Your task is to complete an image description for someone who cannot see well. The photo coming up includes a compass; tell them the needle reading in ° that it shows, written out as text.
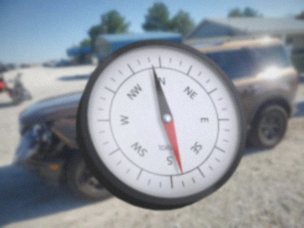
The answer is 170 °
